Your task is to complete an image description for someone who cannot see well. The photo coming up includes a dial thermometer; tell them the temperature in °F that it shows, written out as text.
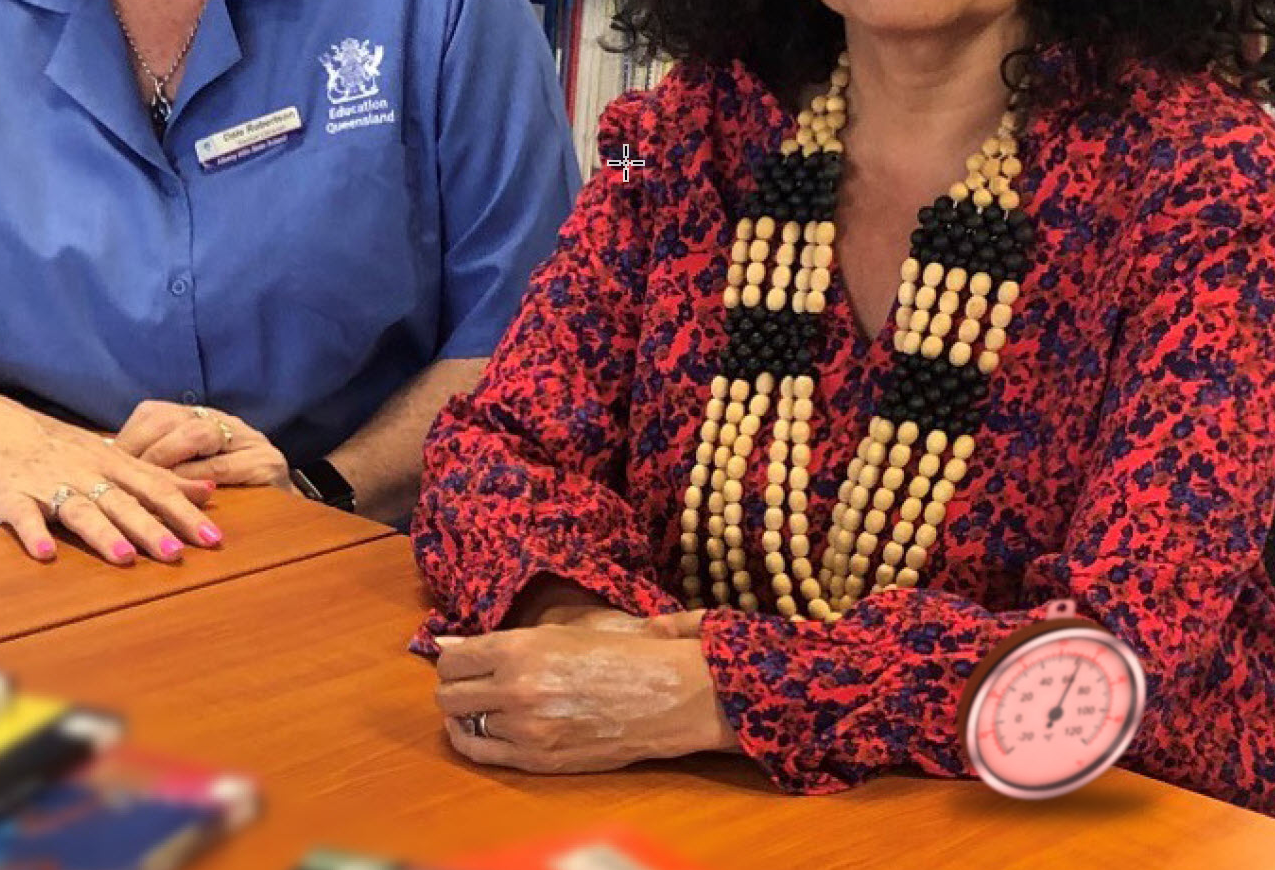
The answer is 60 °F
